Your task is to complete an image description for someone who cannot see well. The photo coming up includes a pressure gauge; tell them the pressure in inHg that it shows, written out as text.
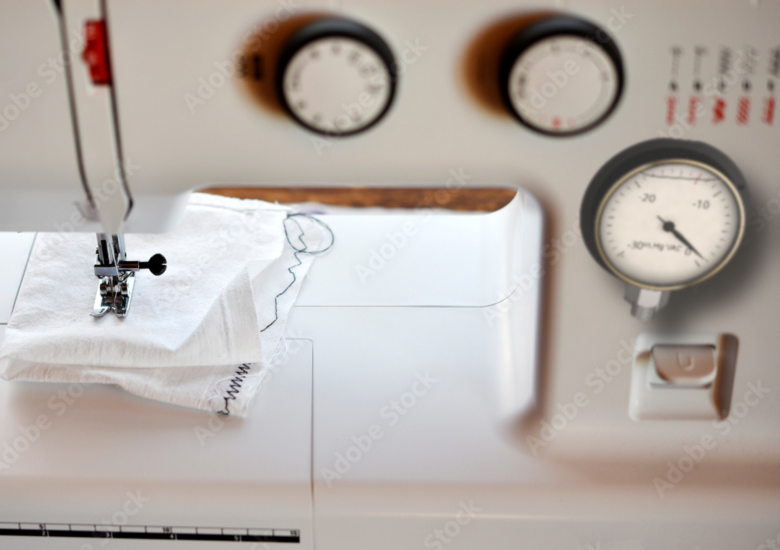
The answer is -1 inHg
